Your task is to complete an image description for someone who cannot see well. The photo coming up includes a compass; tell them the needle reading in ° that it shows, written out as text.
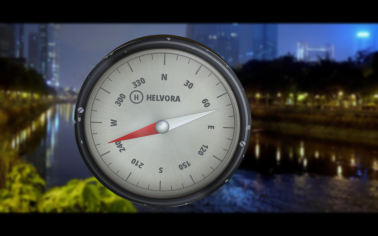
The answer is 250 °
